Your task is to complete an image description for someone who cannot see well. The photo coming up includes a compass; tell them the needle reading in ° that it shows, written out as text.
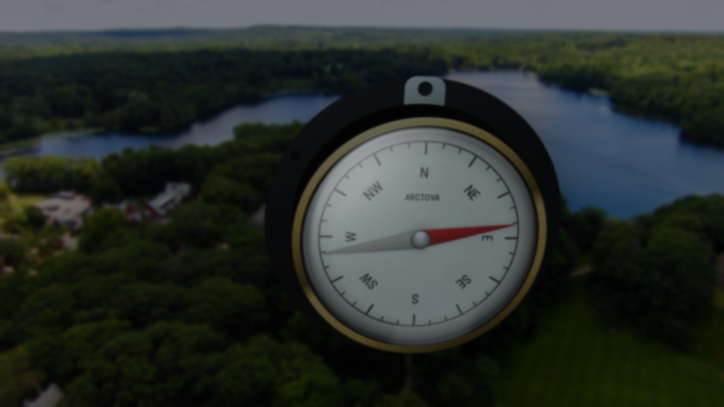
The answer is 80 °
